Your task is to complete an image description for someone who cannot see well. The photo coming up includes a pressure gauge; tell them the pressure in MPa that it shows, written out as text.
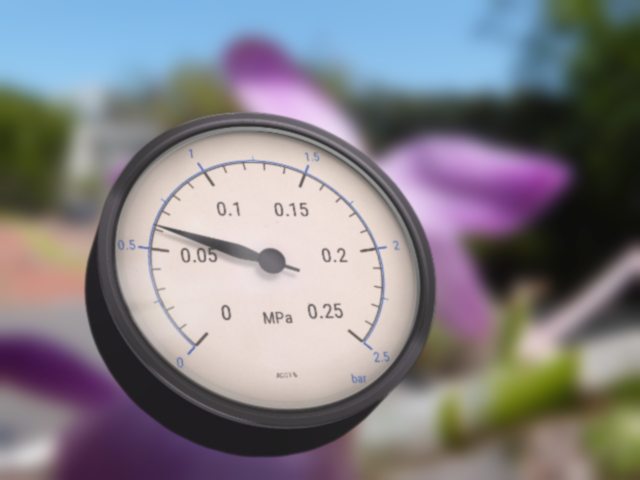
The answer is 0.06 MPa
